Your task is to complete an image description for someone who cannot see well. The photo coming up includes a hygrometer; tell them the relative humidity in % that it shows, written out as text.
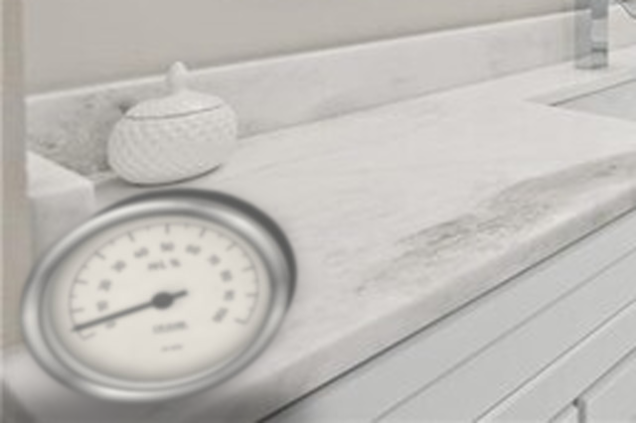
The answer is 5 %
